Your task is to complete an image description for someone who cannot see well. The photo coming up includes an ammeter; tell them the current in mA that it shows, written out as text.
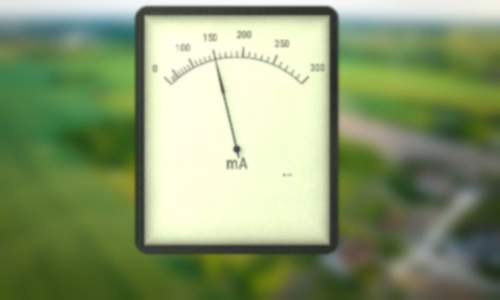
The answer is 150 mA
